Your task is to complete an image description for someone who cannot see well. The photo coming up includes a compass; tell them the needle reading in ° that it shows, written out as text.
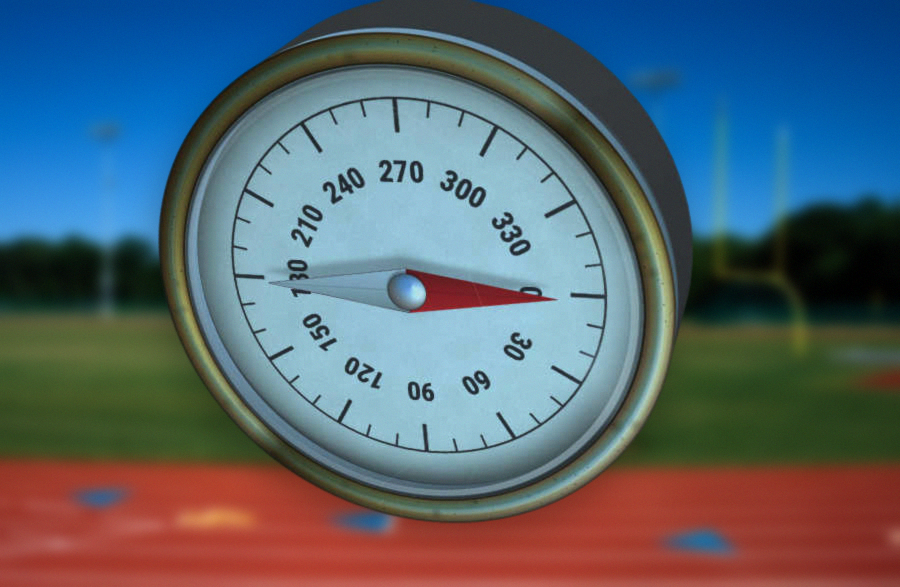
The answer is 0 °
